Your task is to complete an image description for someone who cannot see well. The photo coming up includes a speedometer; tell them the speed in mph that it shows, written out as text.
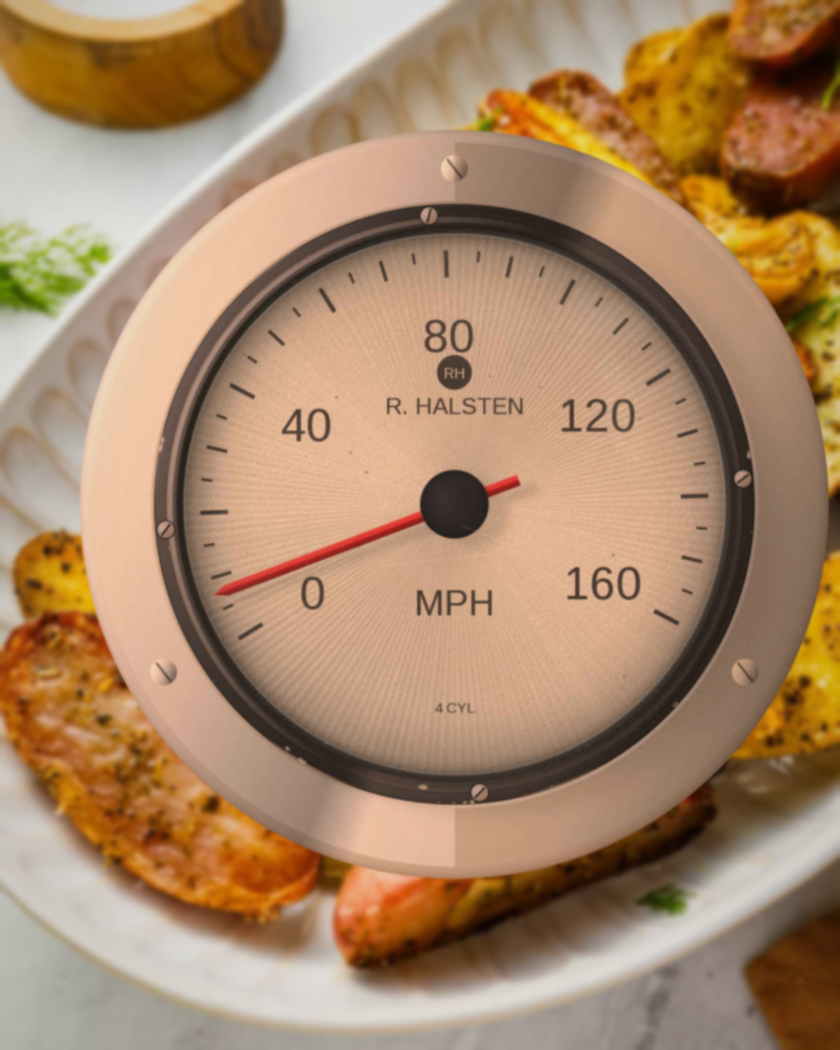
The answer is 7.5 mph
